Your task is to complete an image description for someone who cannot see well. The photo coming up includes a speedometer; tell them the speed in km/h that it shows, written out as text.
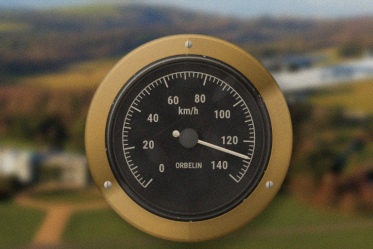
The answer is 128 km/h
